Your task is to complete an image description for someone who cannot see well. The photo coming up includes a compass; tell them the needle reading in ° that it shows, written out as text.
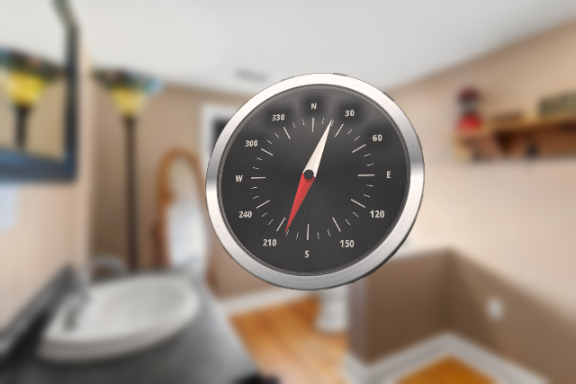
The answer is 200 °
